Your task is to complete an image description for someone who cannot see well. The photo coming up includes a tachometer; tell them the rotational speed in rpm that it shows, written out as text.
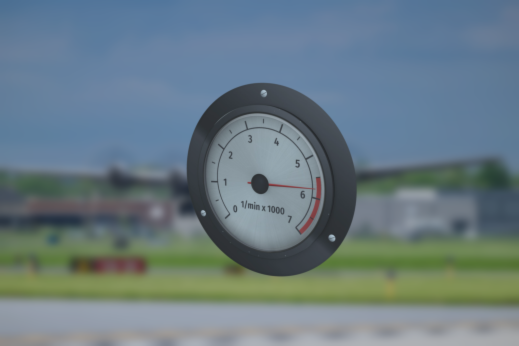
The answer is 5750 rpm
